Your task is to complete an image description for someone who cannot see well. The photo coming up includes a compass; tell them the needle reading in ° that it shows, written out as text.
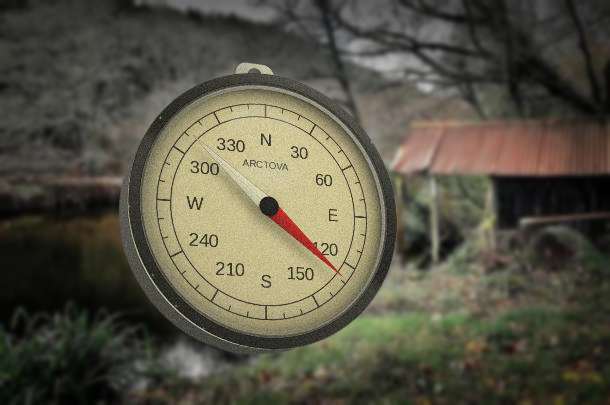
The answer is 130 °
